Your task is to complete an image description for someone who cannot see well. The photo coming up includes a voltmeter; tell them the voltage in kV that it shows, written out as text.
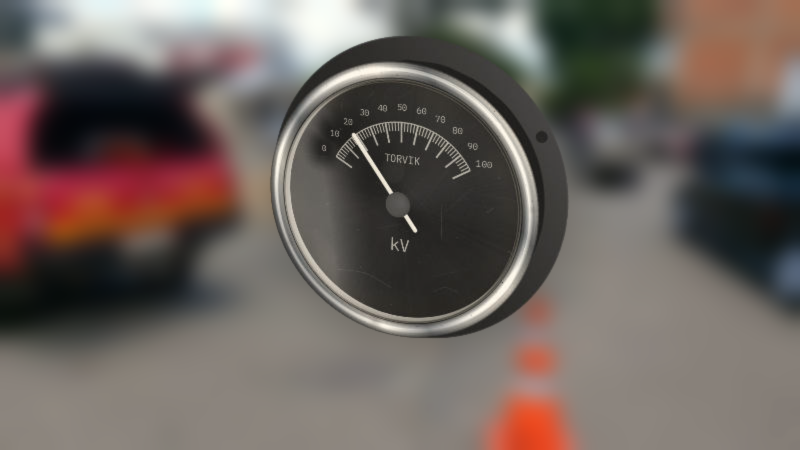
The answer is 20 kV
